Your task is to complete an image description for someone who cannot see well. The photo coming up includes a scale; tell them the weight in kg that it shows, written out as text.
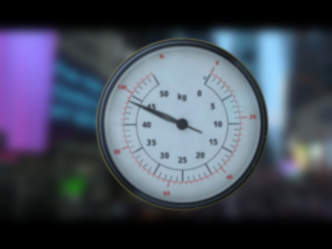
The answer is 44 kg
